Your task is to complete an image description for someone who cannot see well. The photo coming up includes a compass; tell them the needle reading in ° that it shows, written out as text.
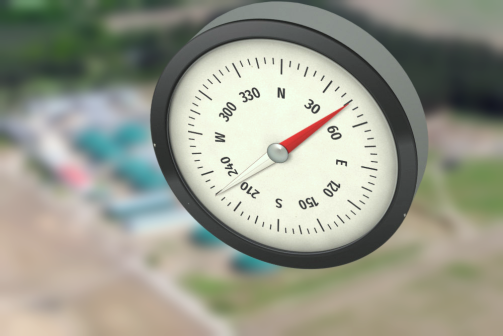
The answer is 45 °
